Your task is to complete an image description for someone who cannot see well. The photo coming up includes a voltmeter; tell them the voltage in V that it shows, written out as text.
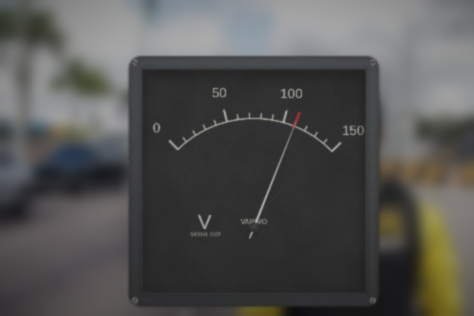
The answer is 110 V
